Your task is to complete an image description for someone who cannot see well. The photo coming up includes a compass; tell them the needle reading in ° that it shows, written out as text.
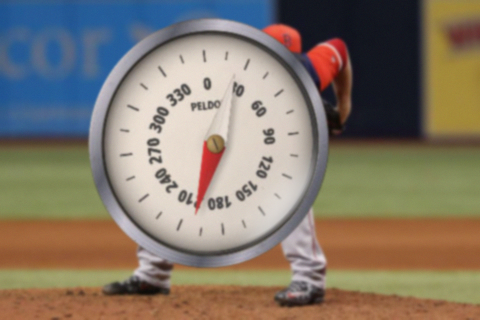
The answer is 202.5 °
